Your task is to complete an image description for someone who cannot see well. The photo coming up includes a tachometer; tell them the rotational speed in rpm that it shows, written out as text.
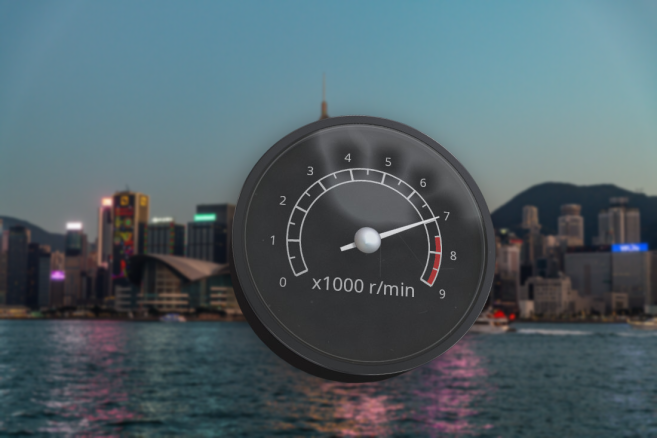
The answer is 7000 rpm
